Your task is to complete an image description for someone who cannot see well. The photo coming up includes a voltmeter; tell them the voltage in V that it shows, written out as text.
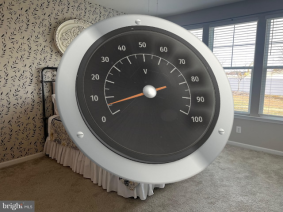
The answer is 5 V
